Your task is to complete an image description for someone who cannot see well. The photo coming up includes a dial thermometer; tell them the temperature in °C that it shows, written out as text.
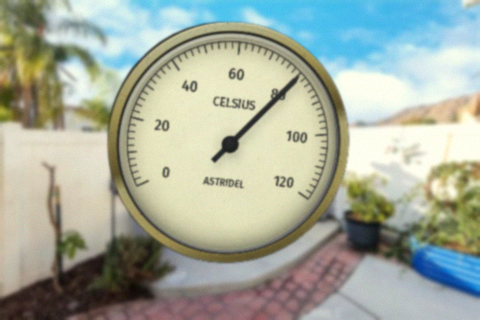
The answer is 80 °C
